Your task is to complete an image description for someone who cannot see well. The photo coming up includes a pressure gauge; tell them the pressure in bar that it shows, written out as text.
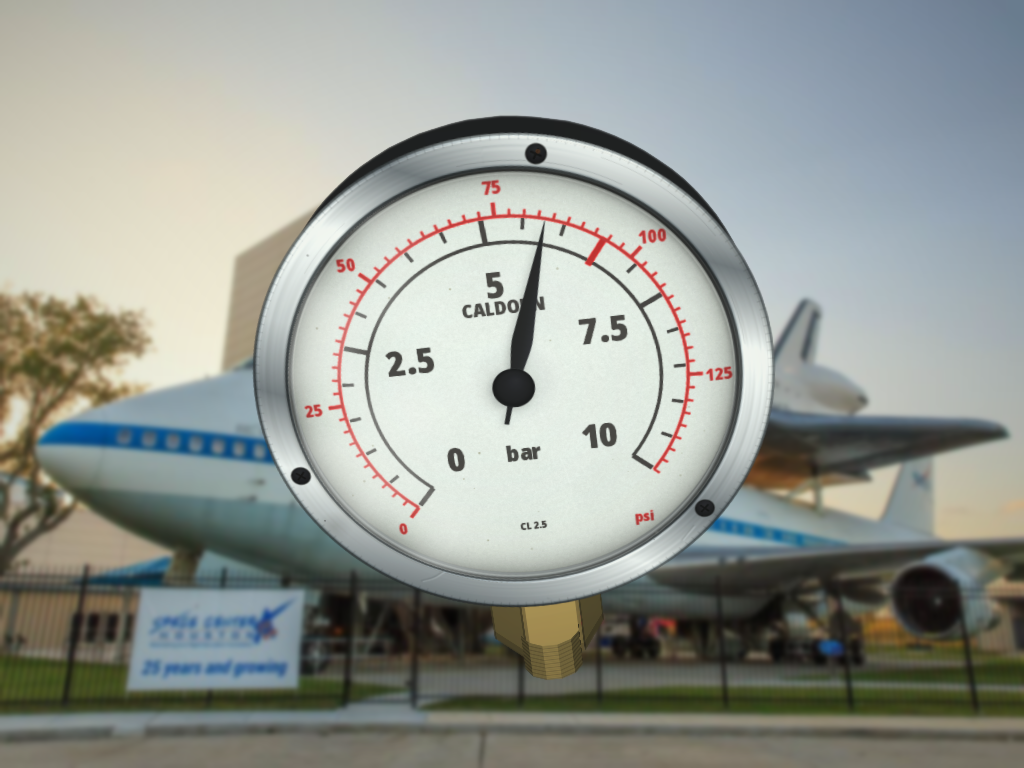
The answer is 5.75 bar
